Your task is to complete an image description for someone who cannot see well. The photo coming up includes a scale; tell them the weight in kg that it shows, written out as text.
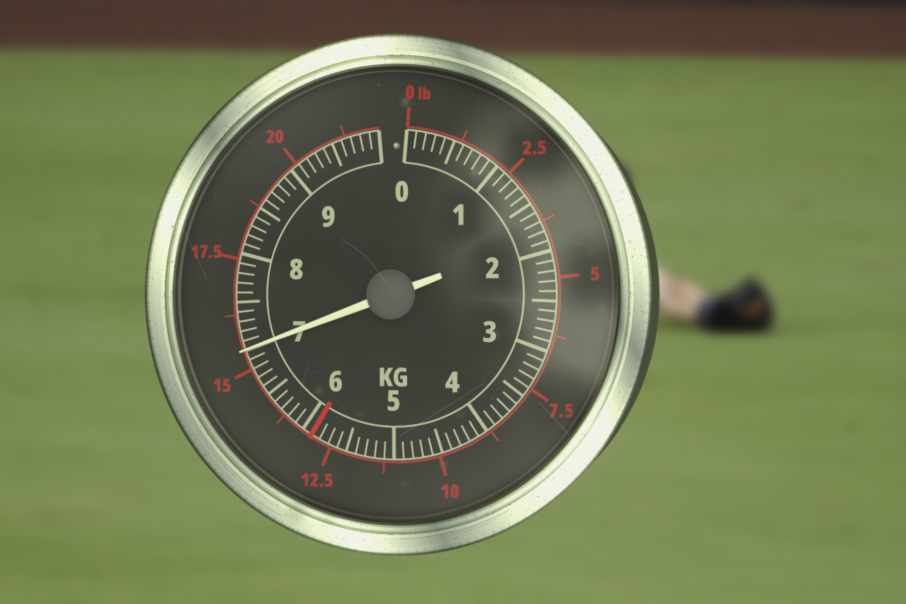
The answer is 7 kg
